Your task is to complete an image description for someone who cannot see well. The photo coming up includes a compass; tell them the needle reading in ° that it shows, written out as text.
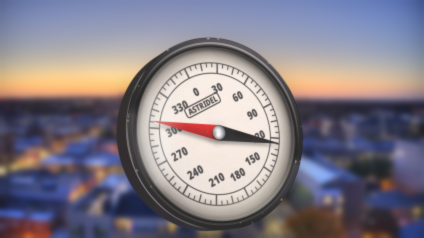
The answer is 305 °
